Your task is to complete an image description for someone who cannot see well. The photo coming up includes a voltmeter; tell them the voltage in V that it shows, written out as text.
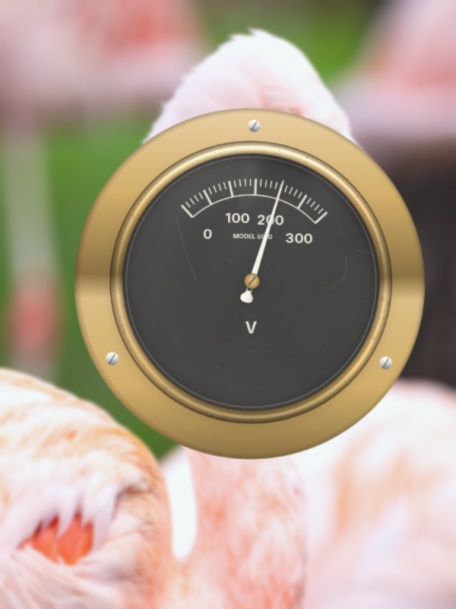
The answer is 200 V
